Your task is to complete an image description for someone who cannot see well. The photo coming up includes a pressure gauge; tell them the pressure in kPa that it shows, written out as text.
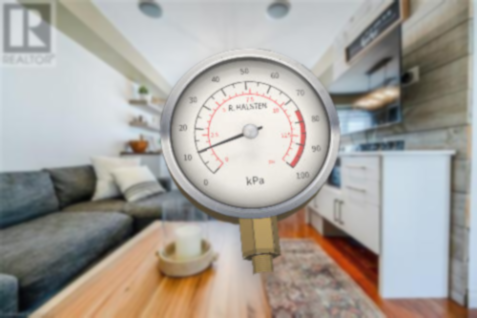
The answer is 10 kPa
